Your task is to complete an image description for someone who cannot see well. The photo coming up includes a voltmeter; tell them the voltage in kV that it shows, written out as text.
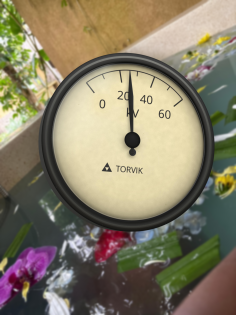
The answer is 25 kV
